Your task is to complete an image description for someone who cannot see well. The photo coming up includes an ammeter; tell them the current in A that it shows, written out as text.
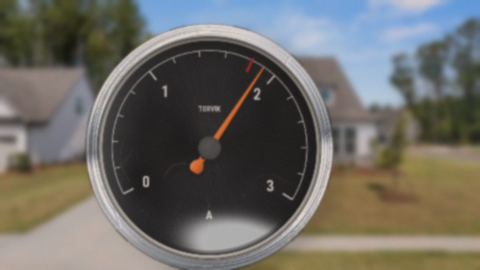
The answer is 1.9 A
